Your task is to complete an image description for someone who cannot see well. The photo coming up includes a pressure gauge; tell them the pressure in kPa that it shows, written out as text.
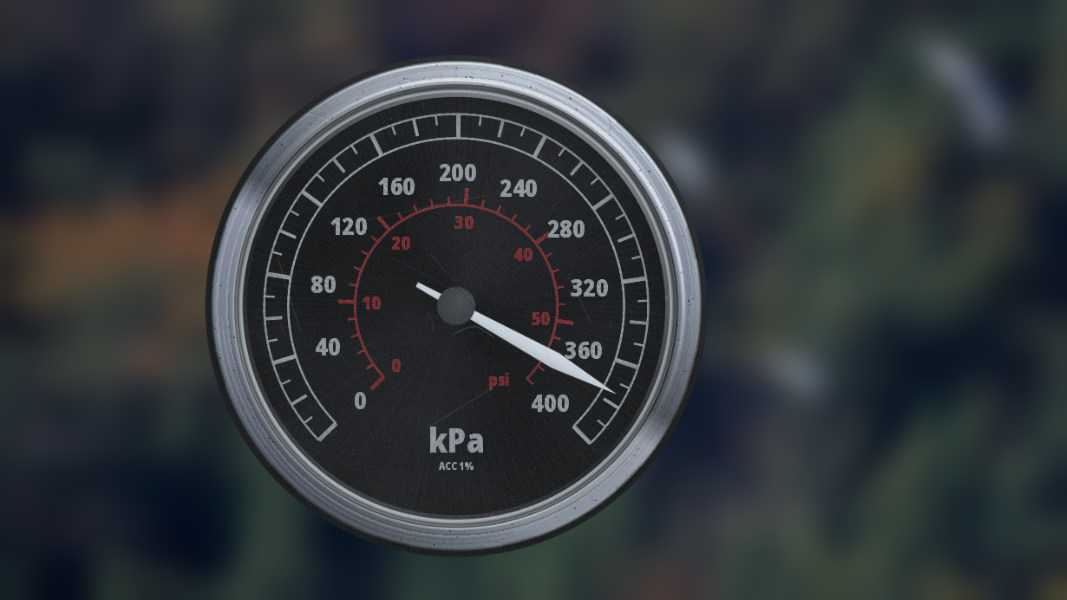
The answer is 375 kPa
